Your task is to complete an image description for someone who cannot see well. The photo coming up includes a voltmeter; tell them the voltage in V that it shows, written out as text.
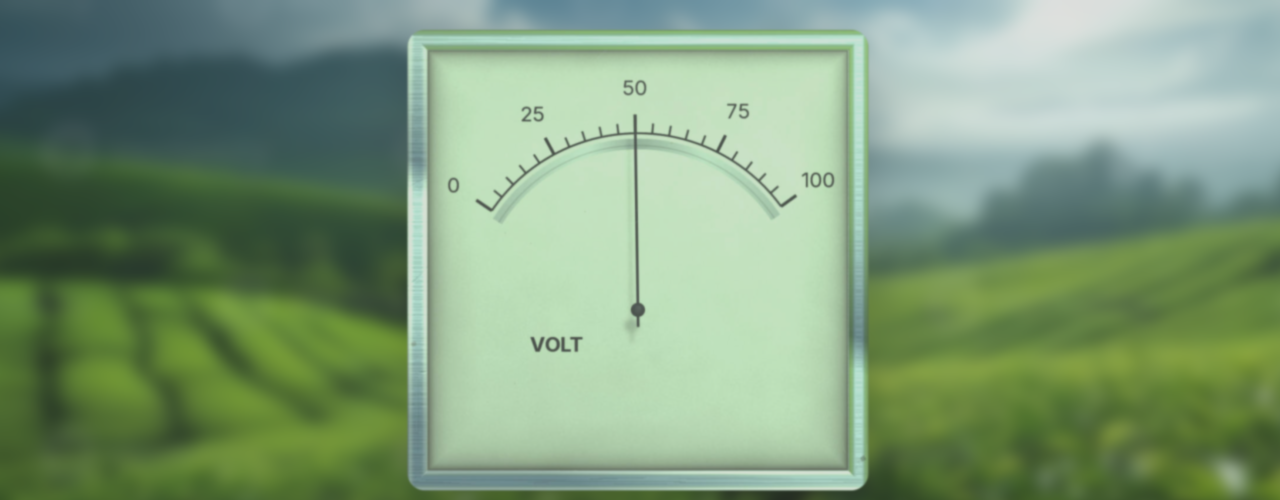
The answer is 50 V
